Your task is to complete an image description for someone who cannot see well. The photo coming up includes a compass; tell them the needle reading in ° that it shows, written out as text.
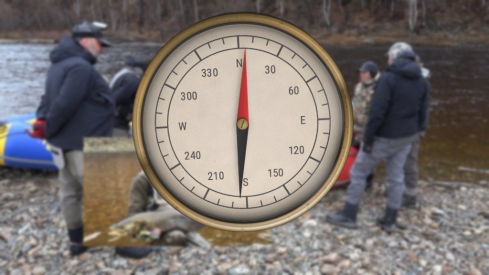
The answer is 5 °
